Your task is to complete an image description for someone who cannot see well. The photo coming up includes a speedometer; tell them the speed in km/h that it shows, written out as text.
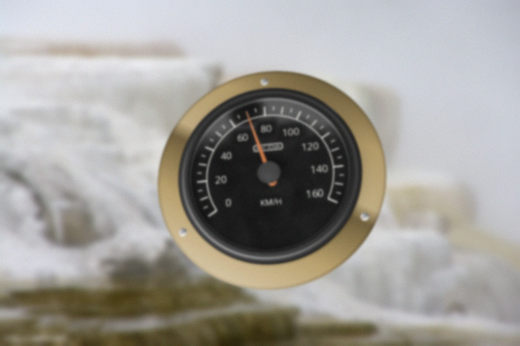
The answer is 70 km/h
